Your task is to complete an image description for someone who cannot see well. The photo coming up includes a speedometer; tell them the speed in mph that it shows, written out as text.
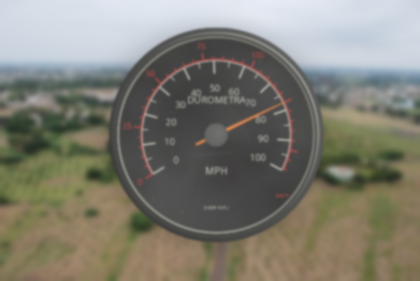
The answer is 77.5 mph
